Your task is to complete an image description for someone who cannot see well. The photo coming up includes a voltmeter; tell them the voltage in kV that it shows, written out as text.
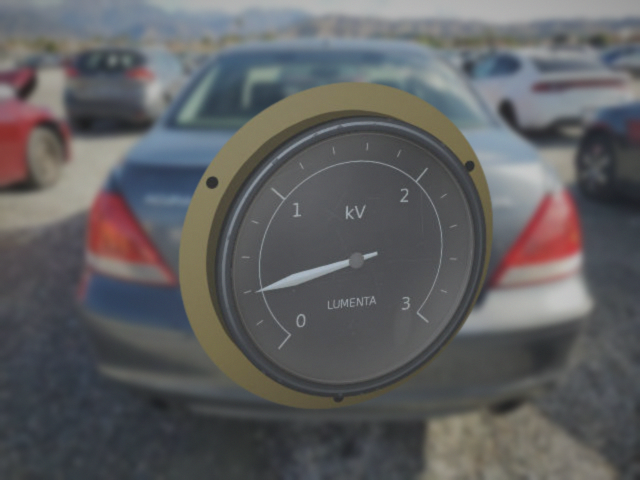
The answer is 0.4 kV
